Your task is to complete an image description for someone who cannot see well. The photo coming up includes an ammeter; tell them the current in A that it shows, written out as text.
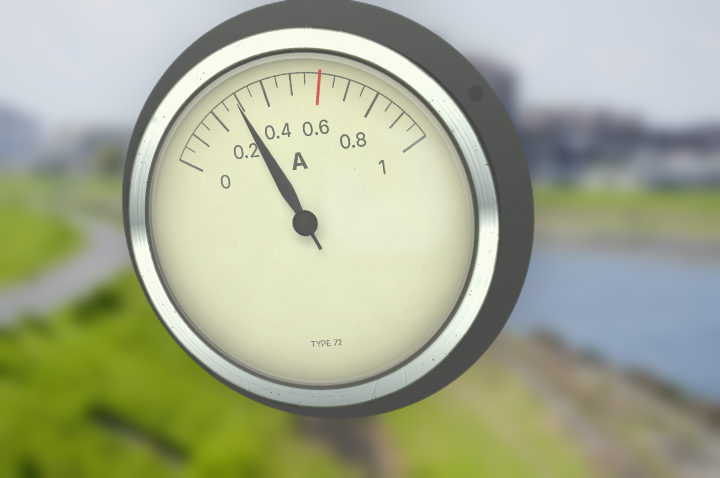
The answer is 0.3 A
